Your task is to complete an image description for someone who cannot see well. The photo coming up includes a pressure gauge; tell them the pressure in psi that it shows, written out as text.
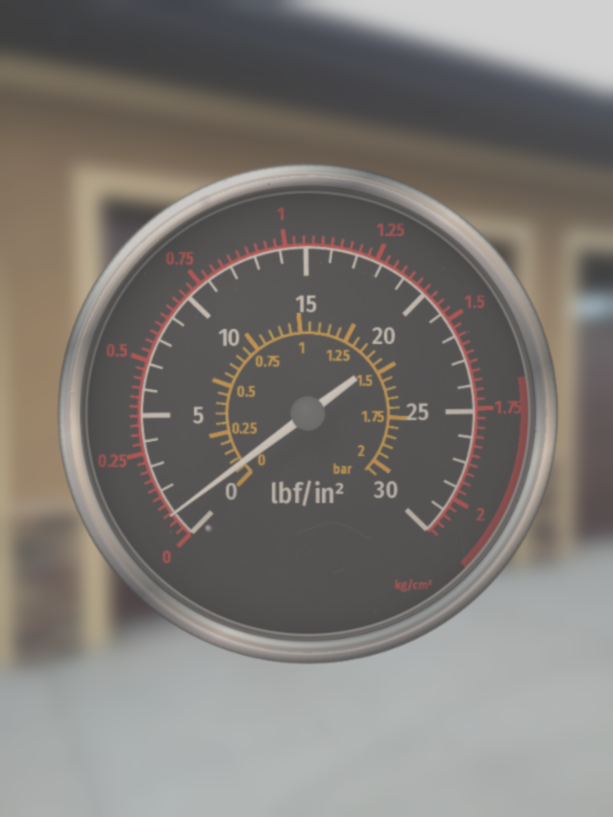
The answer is 1 psi
